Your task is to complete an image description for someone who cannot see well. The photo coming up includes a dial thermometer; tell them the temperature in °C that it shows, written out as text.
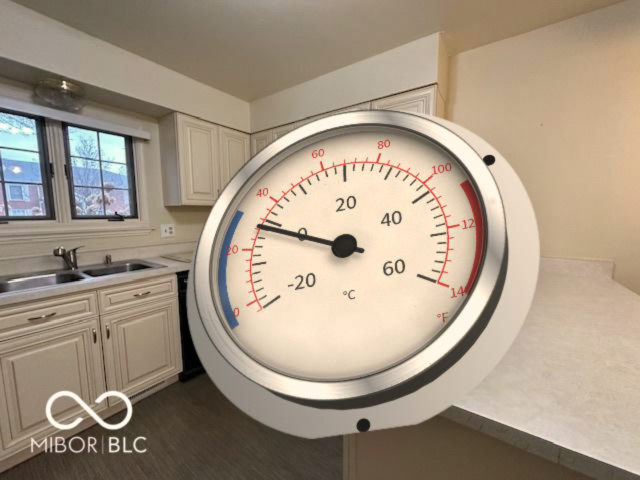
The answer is -2 °C
